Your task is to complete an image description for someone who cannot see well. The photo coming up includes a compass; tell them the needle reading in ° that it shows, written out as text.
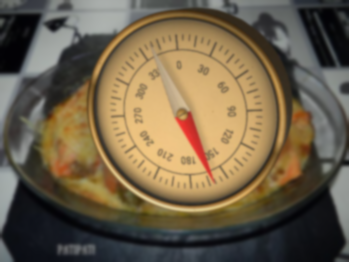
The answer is 160 °
